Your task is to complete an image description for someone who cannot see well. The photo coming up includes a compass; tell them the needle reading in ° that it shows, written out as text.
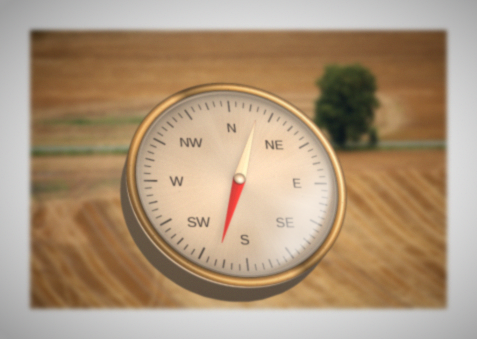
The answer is 200 °
